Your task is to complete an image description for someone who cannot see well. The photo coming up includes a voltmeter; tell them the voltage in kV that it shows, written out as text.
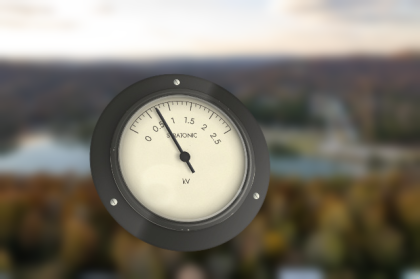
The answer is 0.7 kV
